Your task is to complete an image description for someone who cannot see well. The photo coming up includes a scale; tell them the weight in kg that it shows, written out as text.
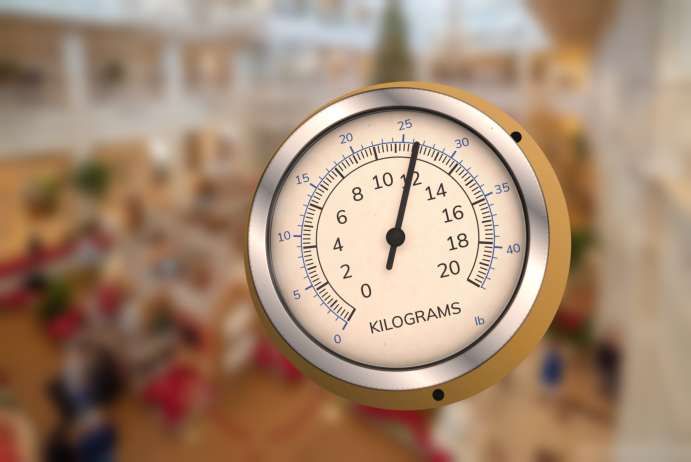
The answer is 12 kg
